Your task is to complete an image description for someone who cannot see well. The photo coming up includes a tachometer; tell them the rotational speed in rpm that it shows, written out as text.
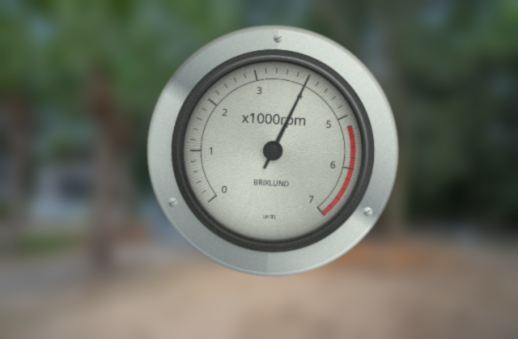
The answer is 4000 rpm
